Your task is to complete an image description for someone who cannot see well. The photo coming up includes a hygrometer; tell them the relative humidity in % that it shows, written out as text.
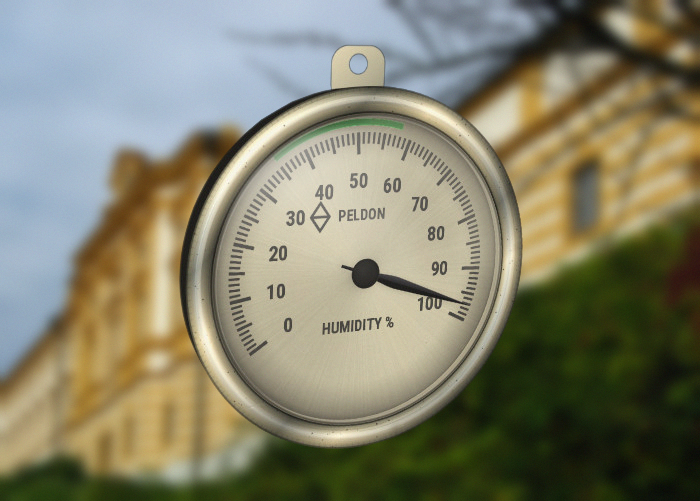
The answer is 97 %
